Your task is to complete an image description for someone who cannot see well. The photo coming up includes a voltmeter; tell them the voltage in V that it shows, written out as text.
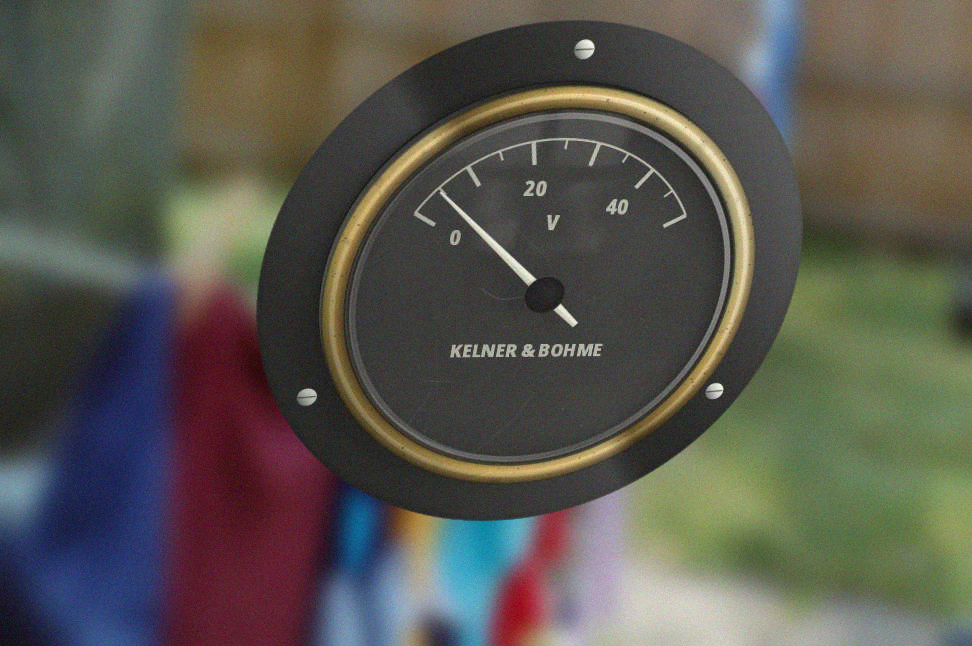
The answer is 5 V
